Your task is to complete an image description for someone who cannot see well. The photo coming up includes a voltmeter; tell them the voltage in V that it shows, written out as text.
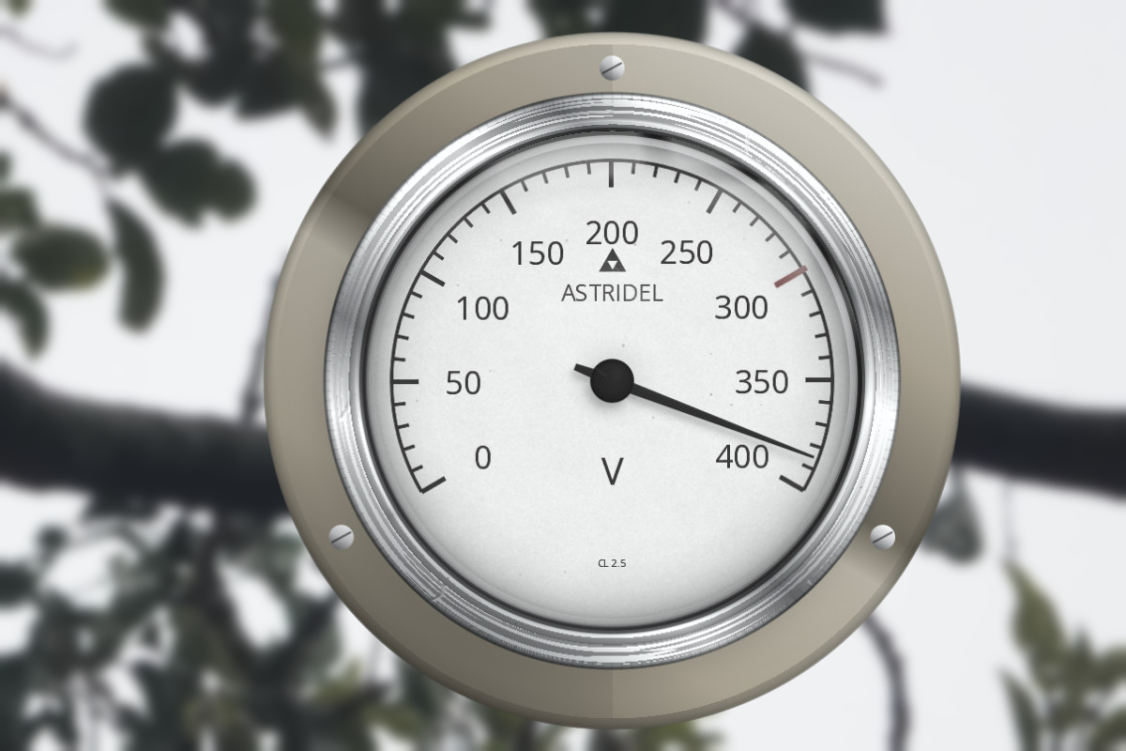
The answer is 385 V
